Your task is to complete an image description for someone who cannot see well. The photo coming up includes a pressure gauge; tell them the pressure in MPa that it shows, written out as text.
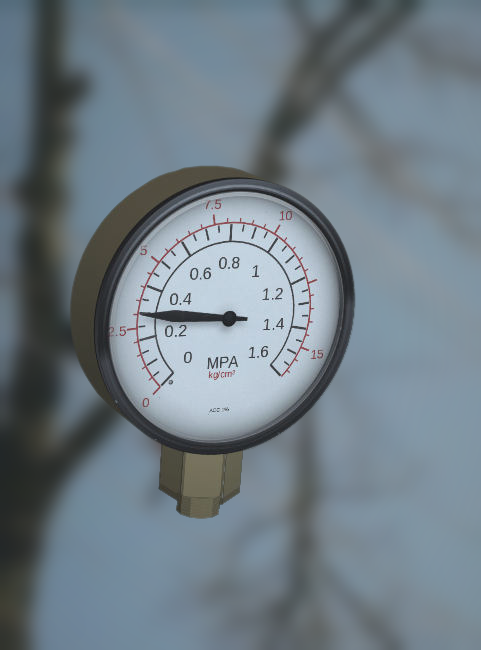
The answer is 0.3 MPa
